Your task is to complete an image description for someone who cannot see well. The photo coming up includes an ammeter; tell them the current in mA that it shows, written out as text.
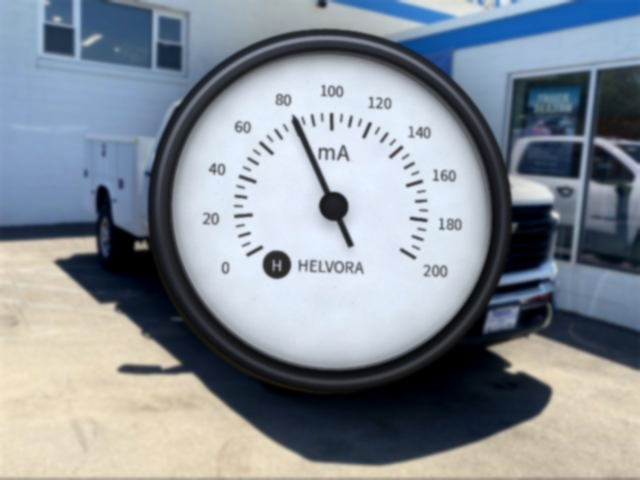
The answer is 80 mA
